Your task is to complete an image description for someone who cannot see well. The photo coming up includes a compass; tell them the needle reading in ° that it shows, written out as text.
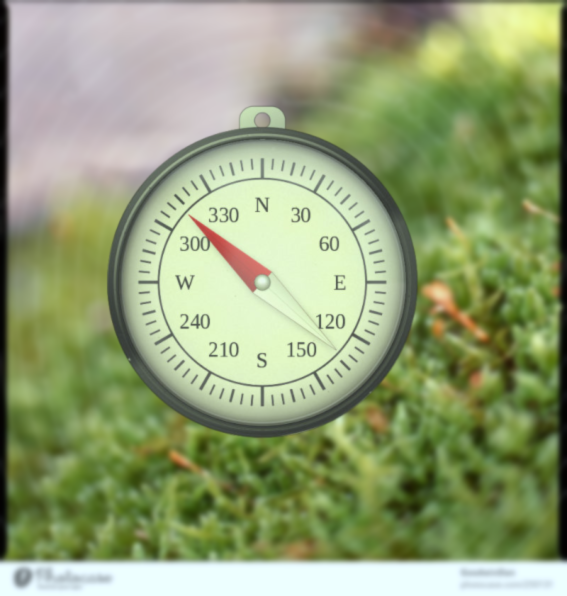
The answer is 312.5 °
